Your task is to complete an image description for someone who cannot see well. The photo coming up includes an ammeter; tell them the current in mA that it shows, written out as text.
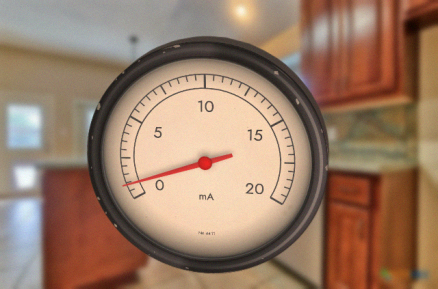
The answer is 1 mA
